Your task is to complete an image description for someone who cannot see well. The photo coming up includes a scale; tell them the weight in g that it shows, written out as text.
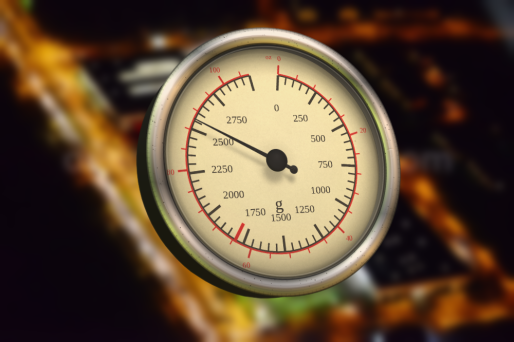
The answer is 2550 g
